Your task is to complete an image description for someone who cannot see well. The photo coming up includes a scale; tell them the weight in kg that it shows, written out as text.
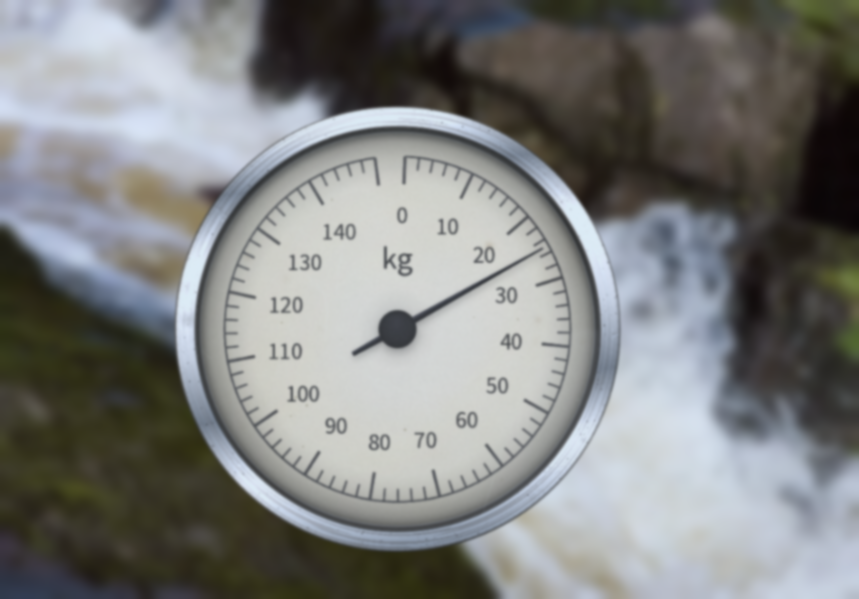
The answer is 25 kg
